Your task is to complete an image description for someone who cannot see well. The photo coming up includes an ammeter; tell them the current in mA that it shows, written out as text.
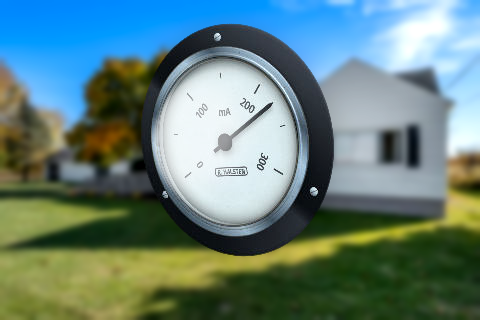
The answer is 225 mA
